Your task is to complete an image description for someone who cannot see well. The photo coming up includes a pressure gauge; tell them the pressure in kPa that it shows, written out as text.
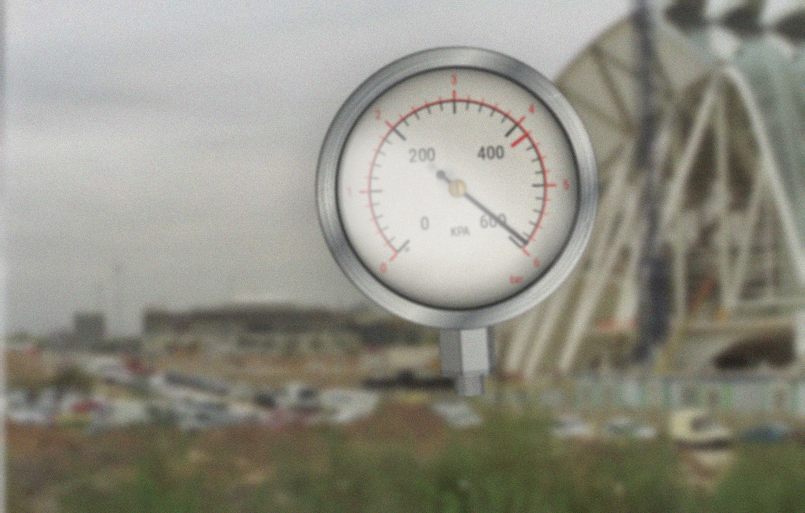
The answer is 590 kPa
